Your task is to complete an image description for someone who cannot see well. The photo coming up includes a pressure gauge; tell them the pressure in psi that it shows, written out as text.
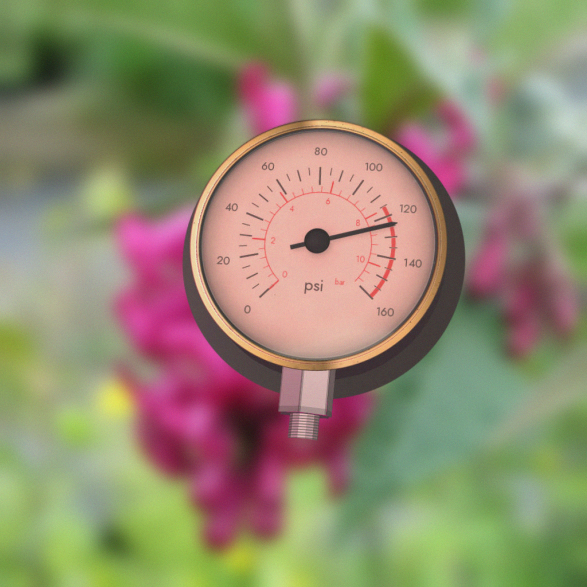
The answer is 125 psi
